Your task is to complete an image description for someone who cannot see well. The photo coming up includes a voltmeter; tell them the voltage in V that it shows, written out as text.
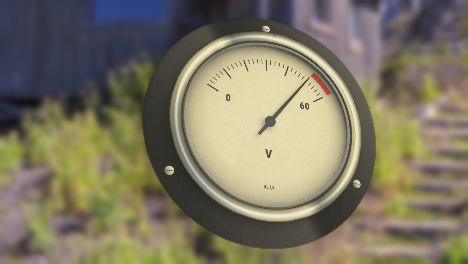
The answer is 50 V
